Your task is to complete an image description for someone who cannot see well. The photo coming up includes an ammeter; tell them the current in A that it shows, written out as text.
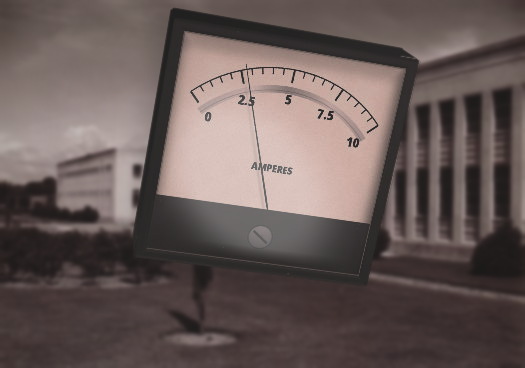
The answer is 2.75 A
